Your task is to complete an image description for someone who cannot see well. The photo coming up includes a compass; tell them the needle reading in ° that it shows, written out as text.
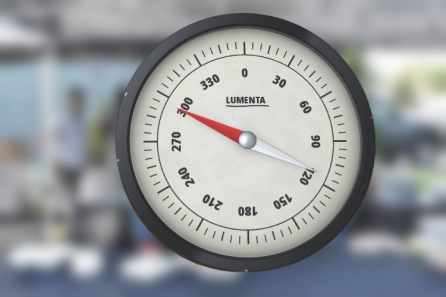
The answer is 295 °
